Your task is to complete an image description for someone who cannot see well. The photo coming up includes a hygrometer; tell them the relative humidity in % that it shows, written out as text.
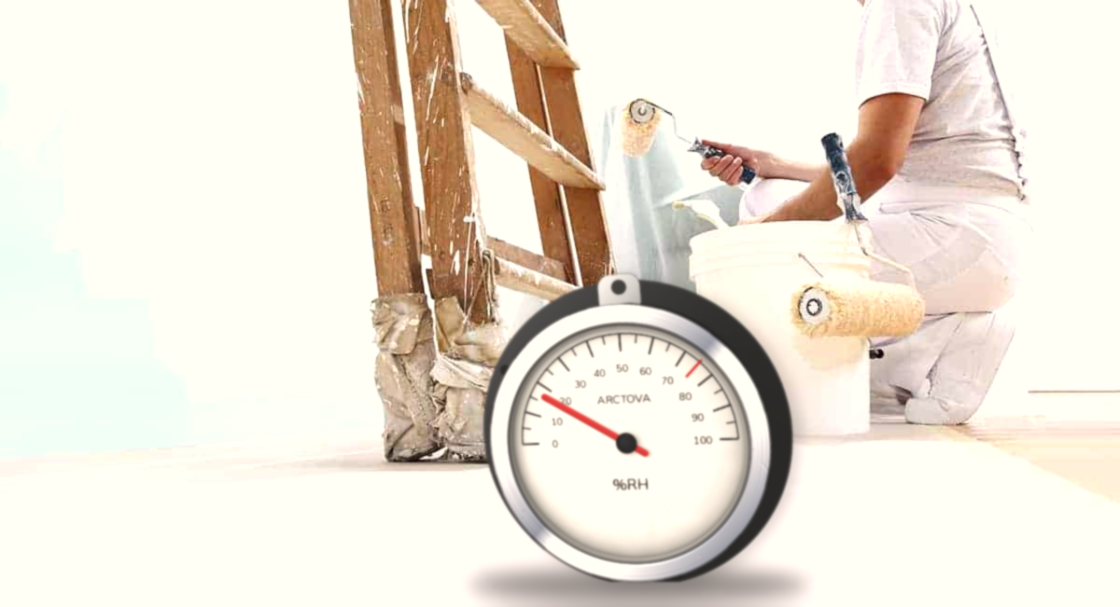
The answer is 17.5 %
